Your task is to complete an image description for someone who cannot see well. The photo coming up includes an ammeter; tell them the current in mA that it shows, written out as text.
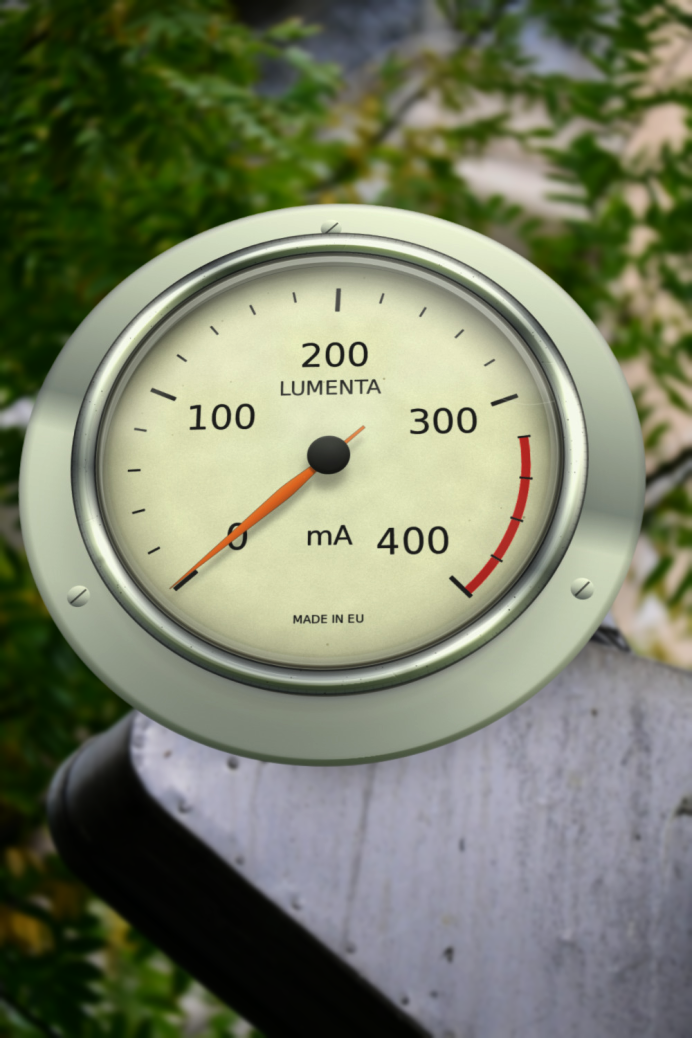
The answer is 0 mA
